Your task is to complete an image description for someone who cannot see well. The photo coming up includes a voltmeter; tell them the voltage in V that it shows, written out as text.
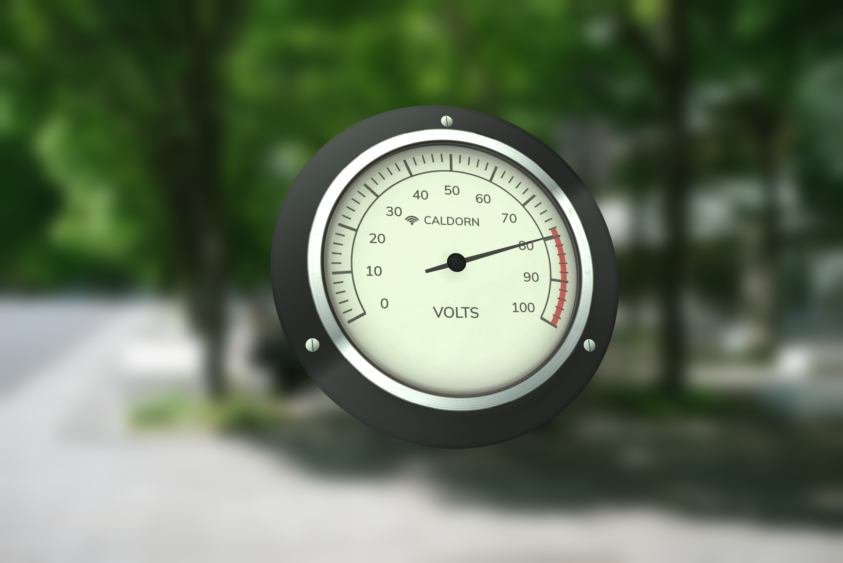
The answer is 80 V
